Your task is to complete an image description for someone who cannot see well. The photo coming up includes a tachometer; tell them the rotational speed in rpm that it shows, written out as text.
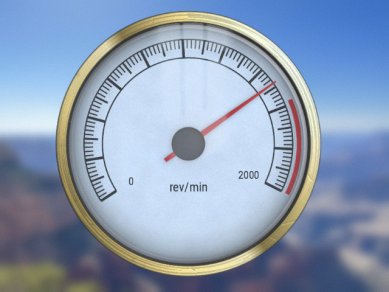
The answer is 1480 rpm
